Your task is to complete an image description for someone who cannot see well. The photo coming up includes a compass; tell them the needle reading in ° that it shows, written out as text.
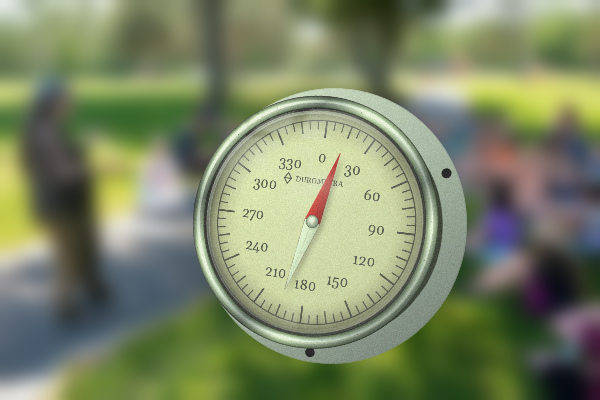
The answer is 15 °
